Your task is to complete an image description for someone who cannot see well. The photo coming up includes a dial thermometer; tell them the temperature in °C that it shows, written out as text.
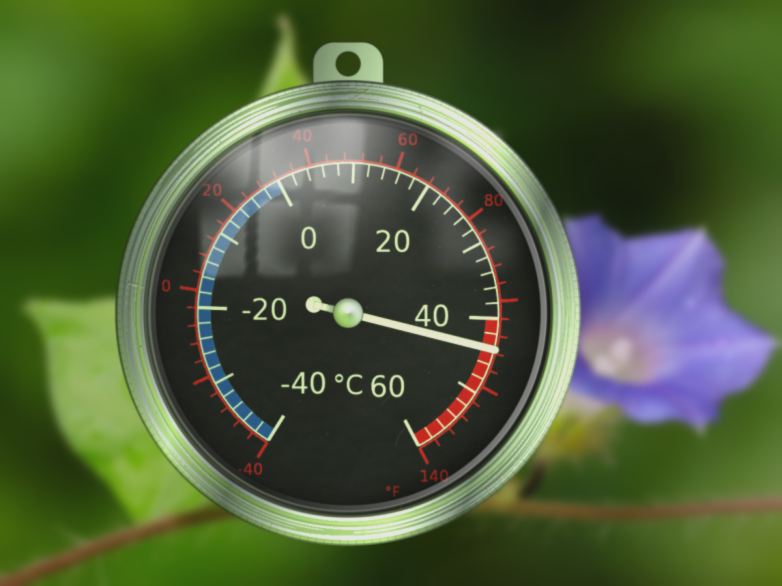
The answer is 44 °C
